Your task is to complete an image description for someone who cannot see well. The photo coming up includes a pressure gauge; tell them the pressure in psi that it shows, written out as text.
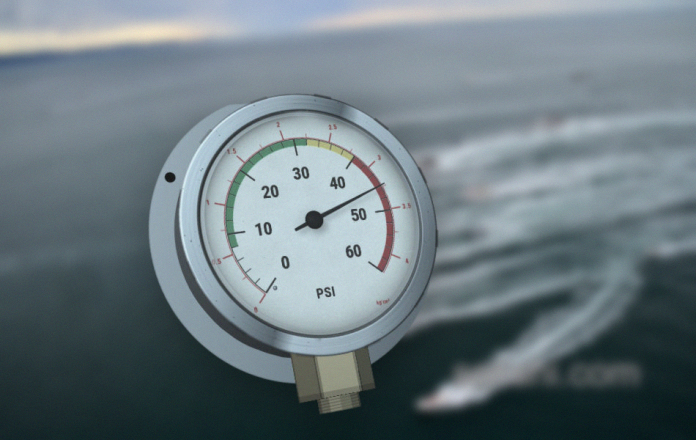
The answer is 46 psi
